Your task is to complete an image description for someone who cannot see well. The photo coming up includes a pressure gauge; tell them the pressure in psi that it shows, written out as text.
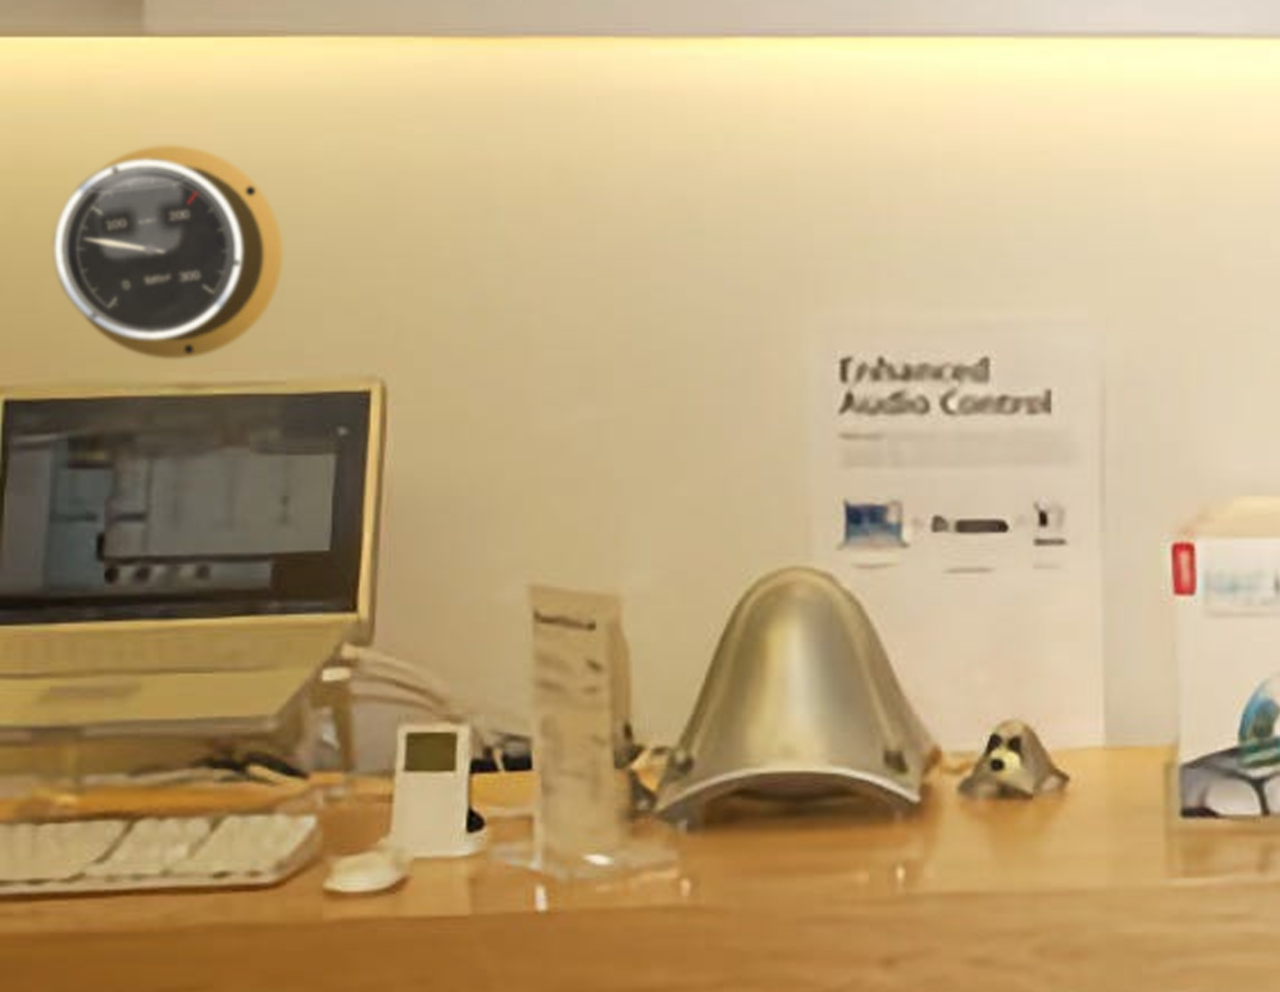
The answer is 70 psi
